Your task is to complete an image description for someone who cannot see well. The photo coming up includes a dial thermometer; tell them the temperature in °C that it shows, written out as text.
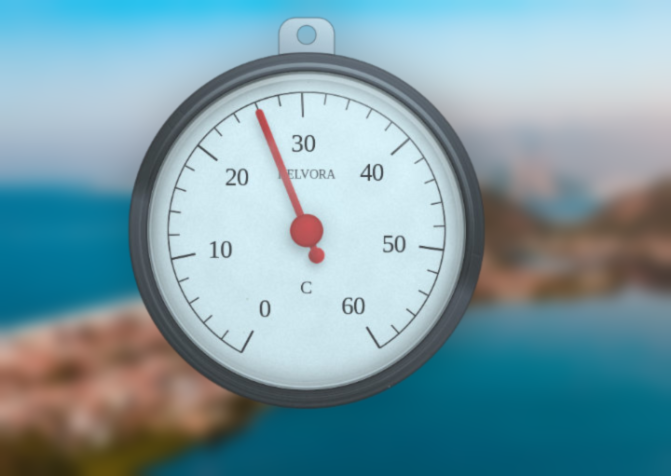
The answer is 26 °C
